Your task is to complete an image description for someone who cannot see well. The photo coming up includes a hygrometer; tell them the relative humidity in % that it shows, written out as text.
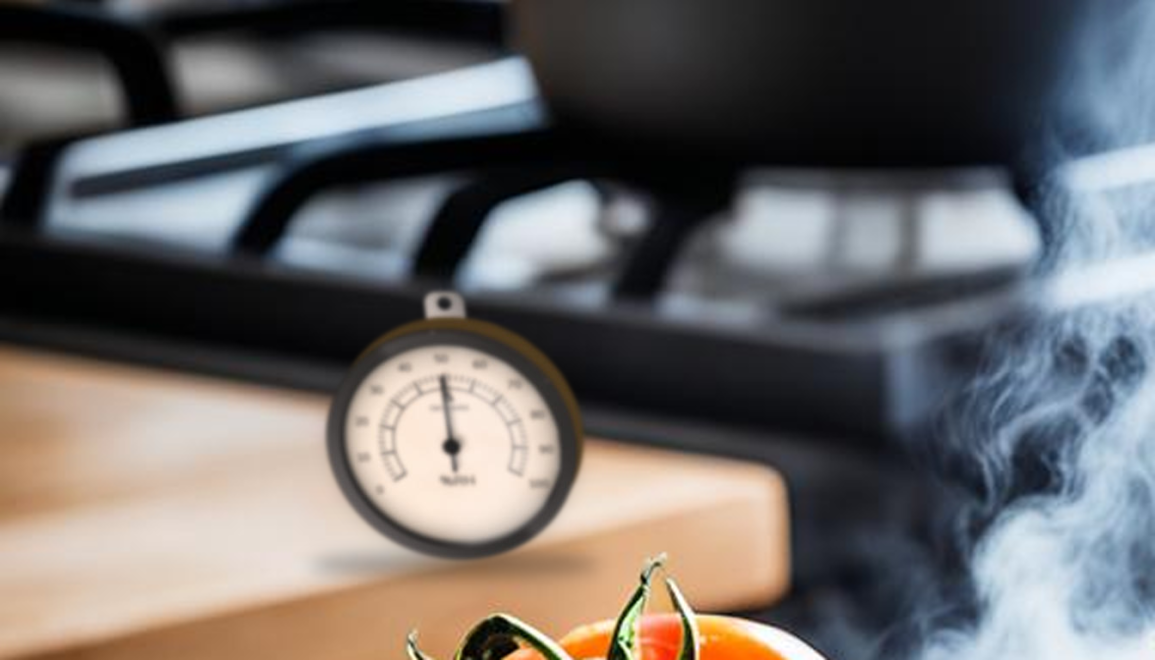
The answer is 50 %
